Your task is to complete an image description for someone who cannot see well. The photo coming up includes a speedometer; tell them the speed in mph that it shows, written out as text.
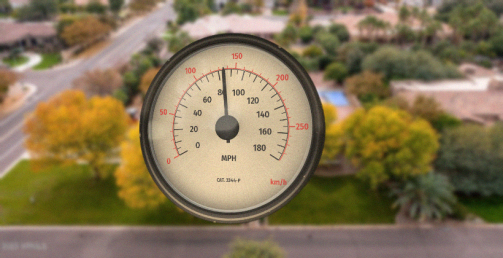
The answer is 85 mph
